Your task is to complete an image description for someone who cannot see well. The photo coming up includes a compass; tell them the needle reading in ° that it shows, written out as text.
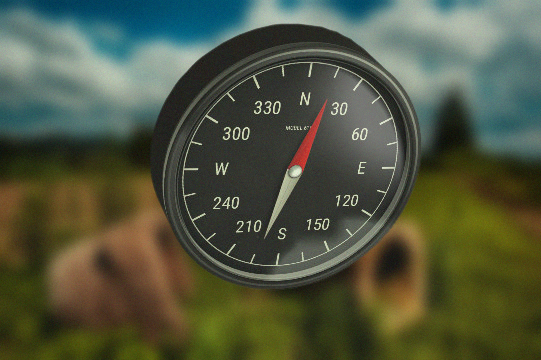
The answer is 15 °
